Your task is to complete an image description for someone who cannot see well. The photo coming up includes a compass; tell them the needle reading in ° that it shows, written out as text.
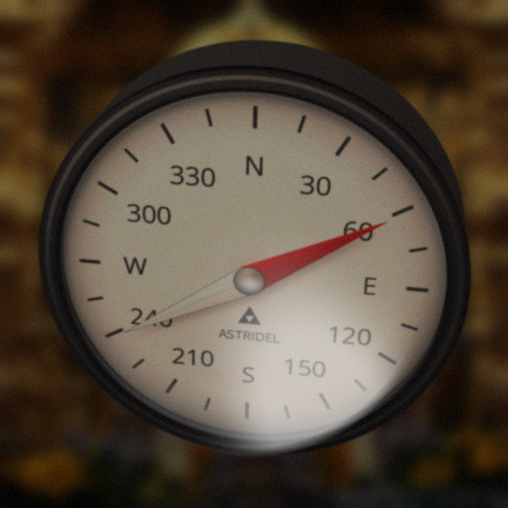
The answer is 60 °
